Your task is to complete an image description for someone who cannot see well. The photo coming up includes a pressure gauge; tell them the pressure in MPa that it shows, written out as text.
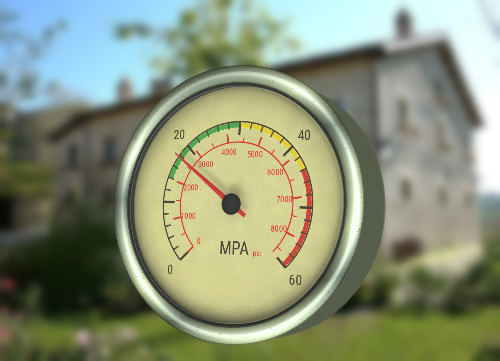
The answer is 18 MPa
